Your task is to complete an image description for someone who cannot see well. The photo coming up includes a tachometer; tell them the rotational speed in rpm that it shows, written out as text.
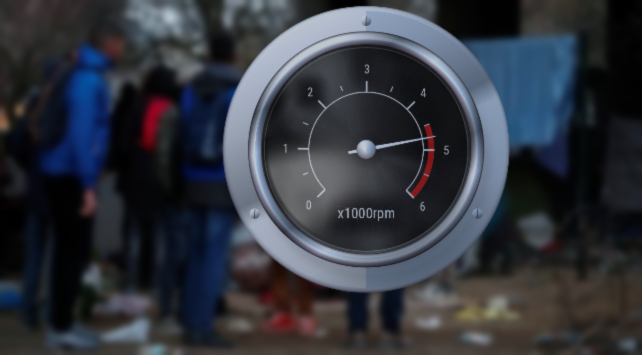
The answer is 4750 rpm
